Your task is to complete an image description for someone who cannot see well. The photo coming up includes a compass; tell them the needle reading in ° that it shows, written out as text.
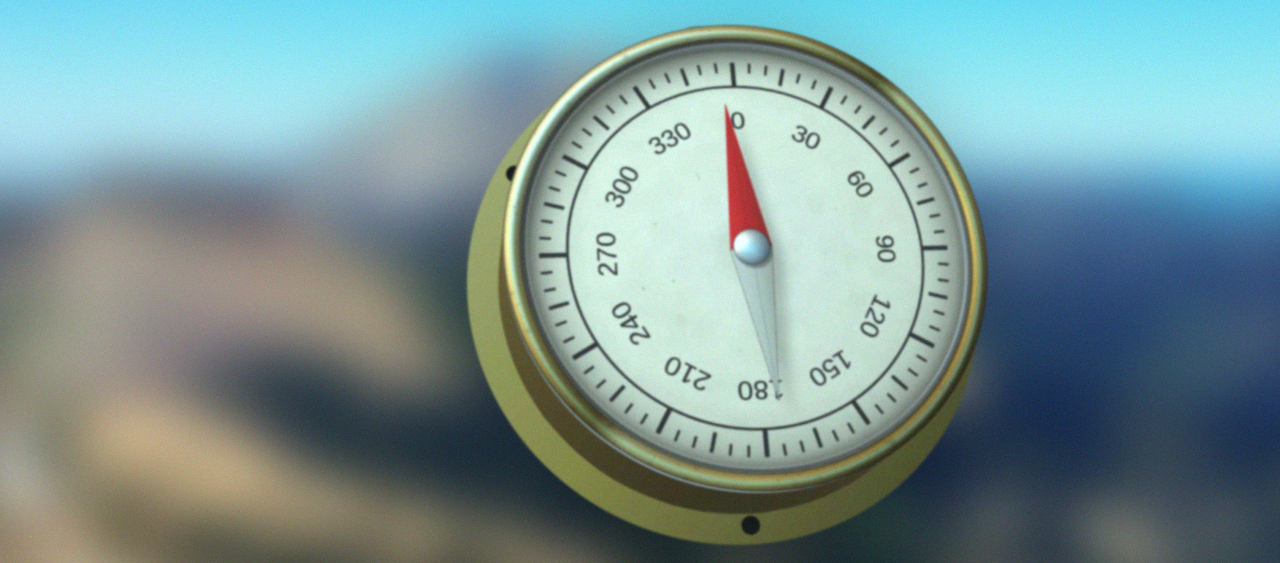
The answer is 355 °
